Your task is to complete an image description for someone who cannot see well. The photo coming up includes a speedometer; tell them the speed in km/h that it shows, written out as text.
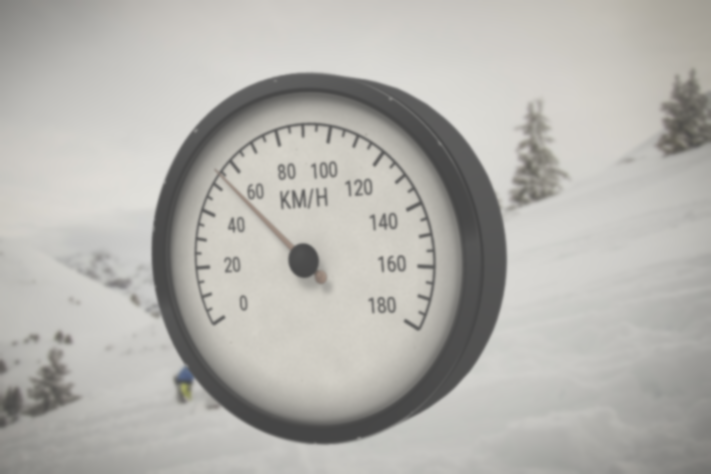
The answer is 55 km/h
